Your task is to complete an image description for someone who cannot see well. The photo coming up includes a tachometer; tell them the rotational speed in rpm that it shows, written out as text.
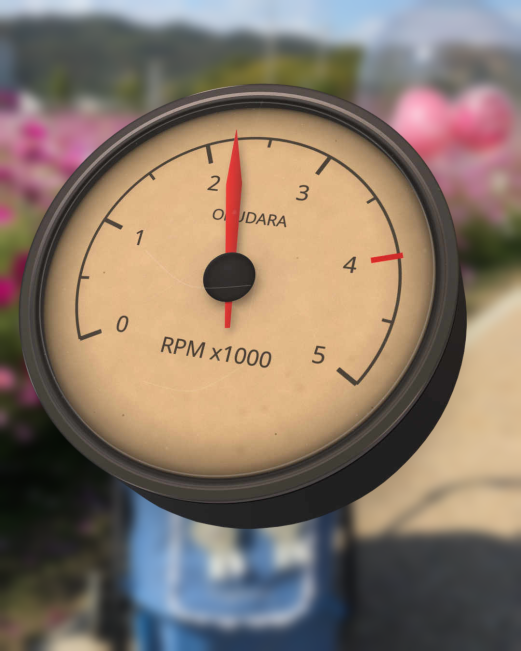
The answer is 2250 rpm
